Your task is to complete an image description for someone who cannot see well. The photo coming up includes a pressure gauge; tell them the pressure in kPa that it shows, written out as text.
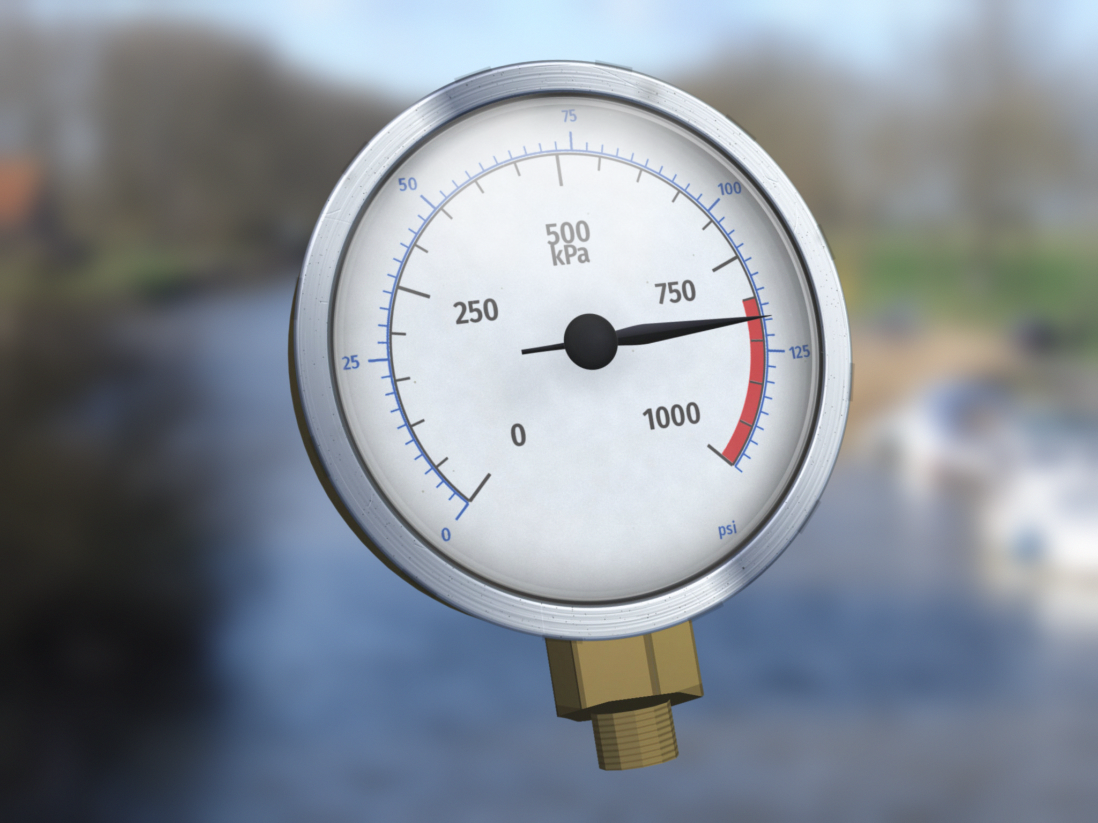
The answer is 825 kPa
